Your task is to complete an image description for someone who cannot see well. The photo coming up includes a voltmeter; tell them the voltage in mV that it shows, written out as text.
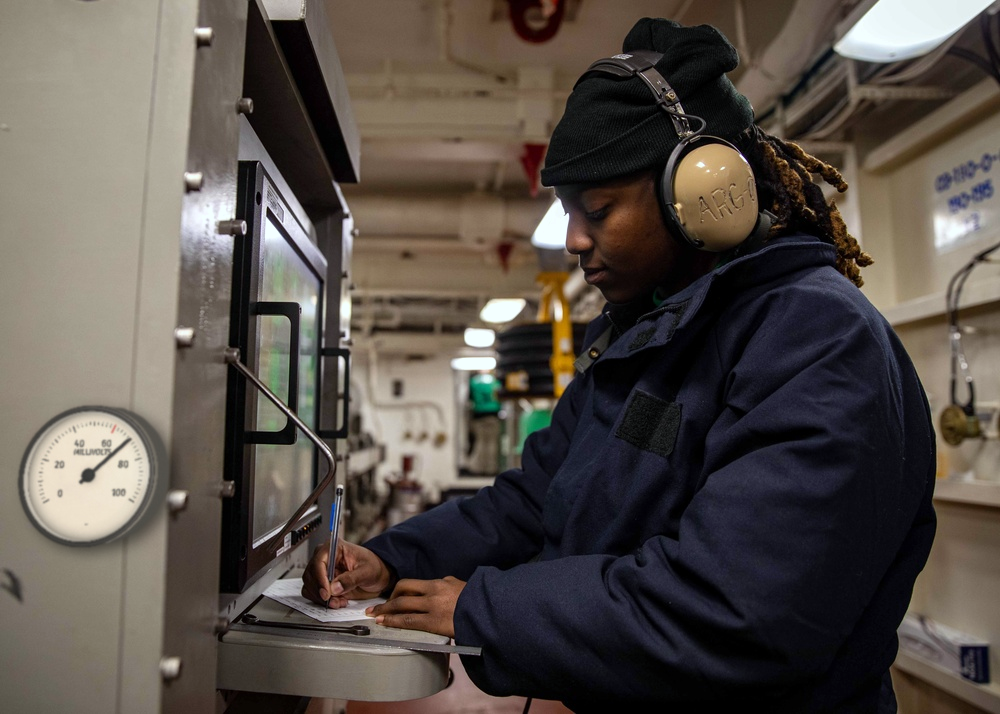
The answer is 70 mV
